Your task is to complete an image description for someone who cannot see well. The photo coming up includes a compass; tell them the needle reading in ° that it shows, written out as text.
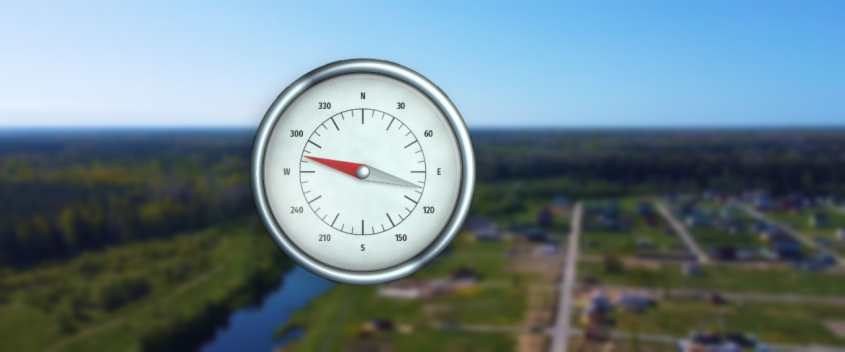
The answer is 285 °
